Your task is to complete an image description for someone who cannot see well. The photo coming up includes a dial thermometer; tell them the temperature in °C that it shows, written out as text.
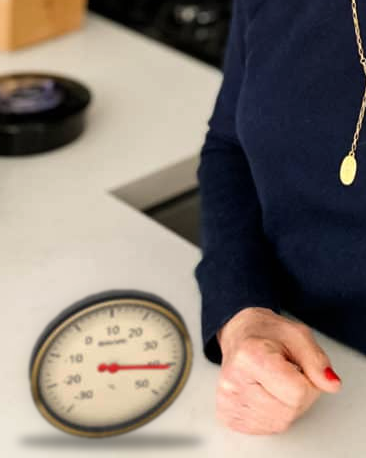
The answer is 40 °C
